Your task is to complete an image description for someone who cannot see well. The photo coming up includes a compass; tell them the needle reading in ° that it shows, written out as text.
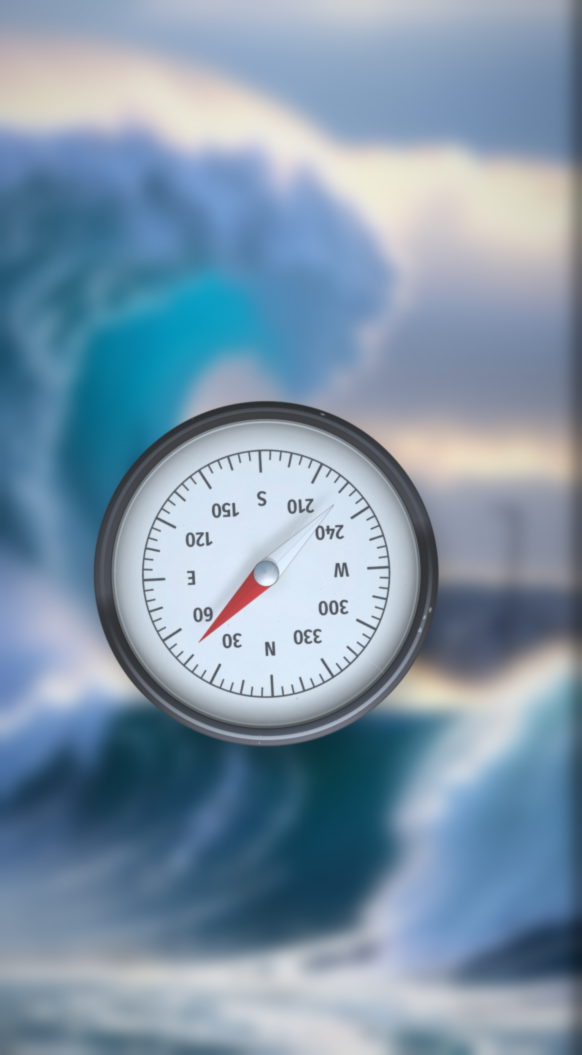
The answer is 47.5 °
